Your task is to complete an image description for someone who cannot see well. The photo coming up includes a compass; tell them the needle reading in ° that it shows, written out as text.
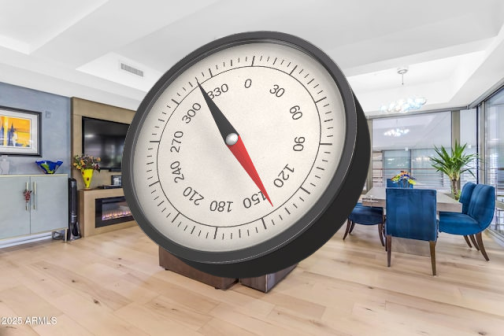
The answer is 140 °
